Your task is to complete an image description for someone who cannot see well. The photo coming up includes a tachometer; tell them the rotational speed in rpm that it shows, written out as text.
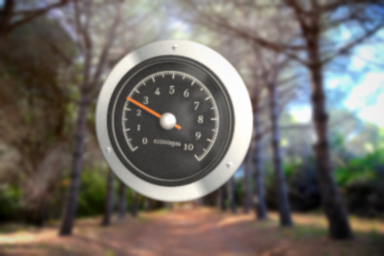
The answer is 2500 rpm
